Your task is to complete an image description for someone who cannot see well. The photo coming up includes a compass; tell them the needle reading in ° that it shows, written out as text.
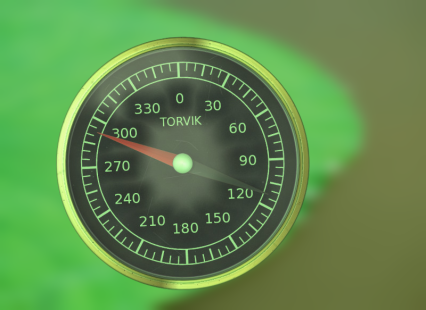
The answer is 292.5 °
